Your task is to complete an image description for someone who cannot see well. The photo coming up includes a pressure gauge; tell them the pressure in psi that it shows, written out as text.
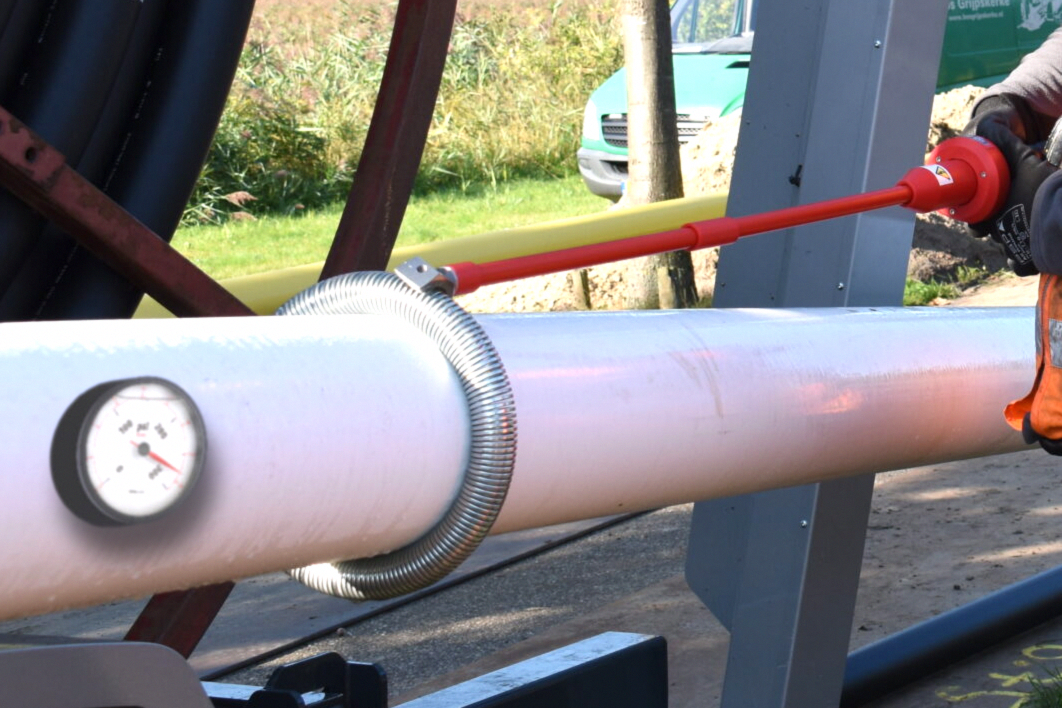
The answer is 275 psi
